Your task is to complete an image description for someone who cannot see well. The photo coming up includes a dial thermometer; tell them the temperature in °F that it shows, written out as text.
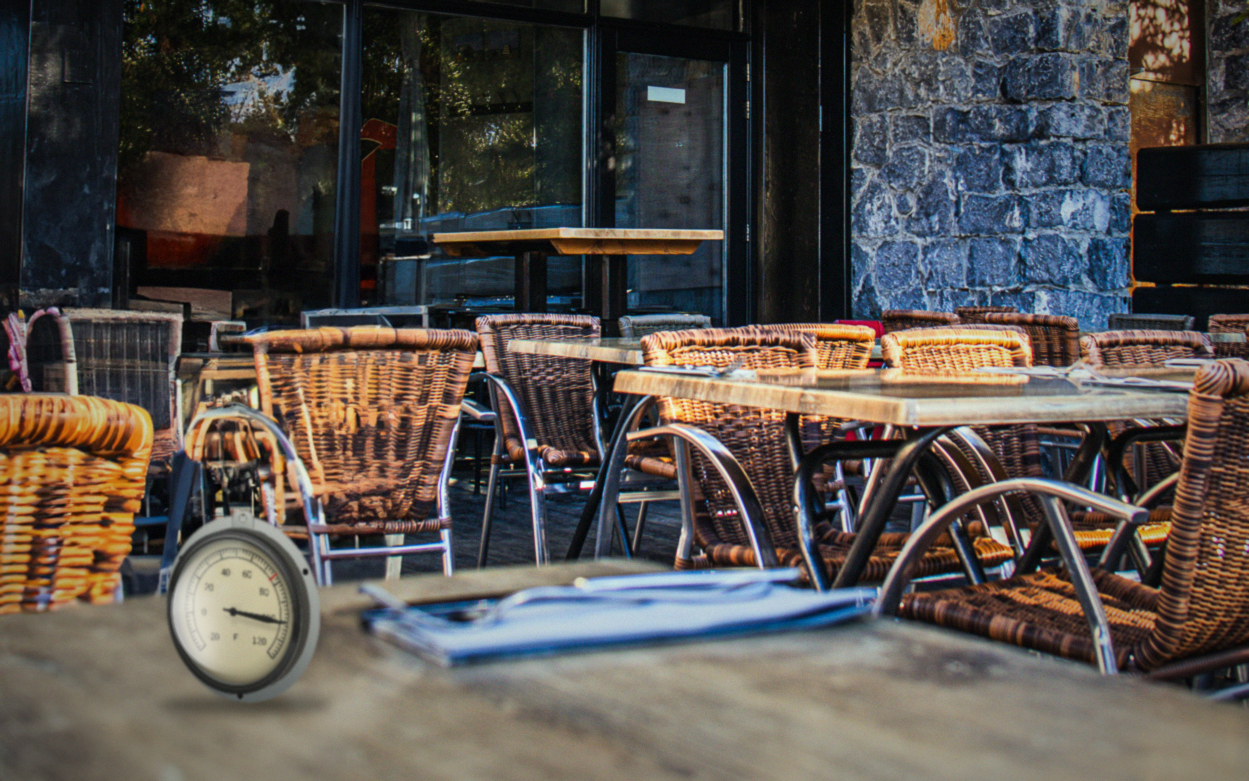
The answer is 100 °F
